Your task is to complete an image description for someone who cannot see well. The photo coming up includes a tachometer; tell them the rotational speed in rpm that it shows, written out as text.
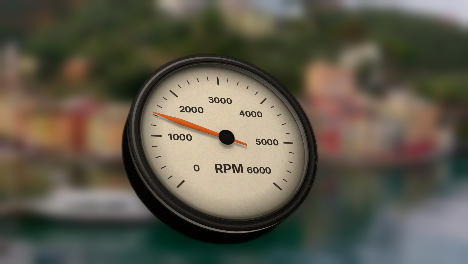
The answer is 1400 rpm
